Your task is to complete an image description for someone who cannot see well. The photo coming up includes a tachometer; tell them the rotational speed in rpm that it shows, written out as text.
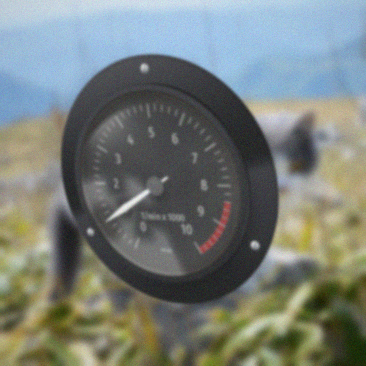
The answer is 1000 rpm
